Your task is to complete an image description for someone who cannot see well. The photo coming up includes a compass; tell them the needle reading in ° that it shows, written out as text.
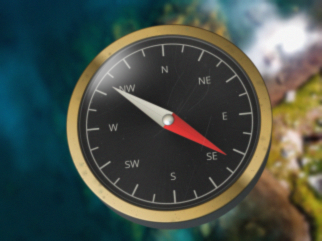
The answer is 127.5 °
